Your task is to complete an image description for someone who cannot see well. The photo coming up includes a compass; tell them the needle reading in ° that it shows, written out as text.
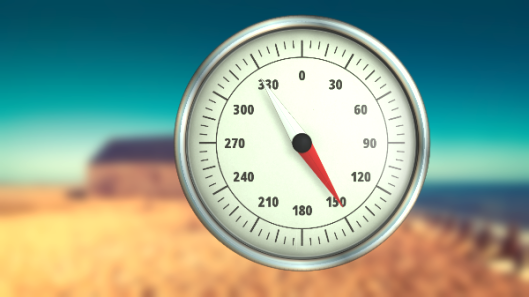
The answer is 147.5 °
